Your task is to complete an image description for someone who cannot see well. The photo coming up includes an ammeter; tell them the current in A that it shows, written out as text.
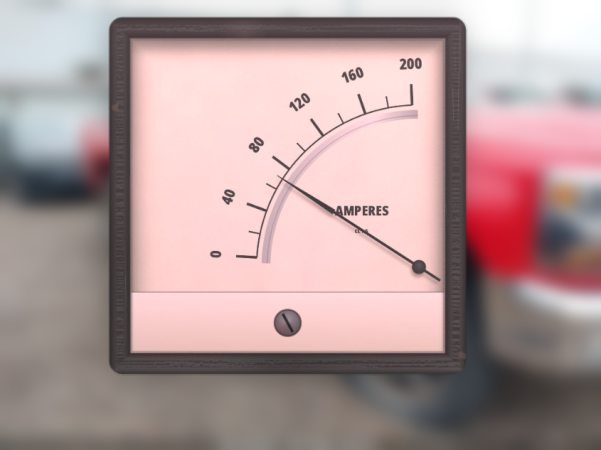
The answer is 70 A
